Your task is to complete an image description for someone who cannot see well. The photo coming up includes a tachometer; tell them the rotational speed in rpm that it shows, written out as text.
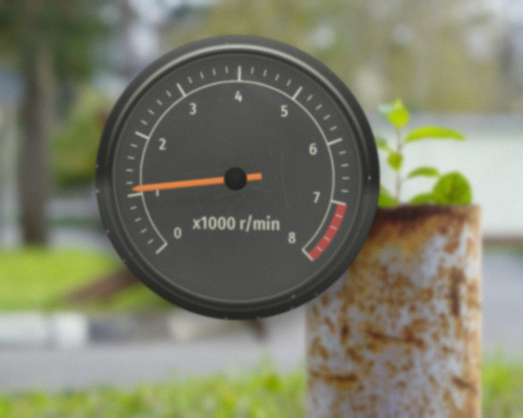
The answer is 1100 rpm
